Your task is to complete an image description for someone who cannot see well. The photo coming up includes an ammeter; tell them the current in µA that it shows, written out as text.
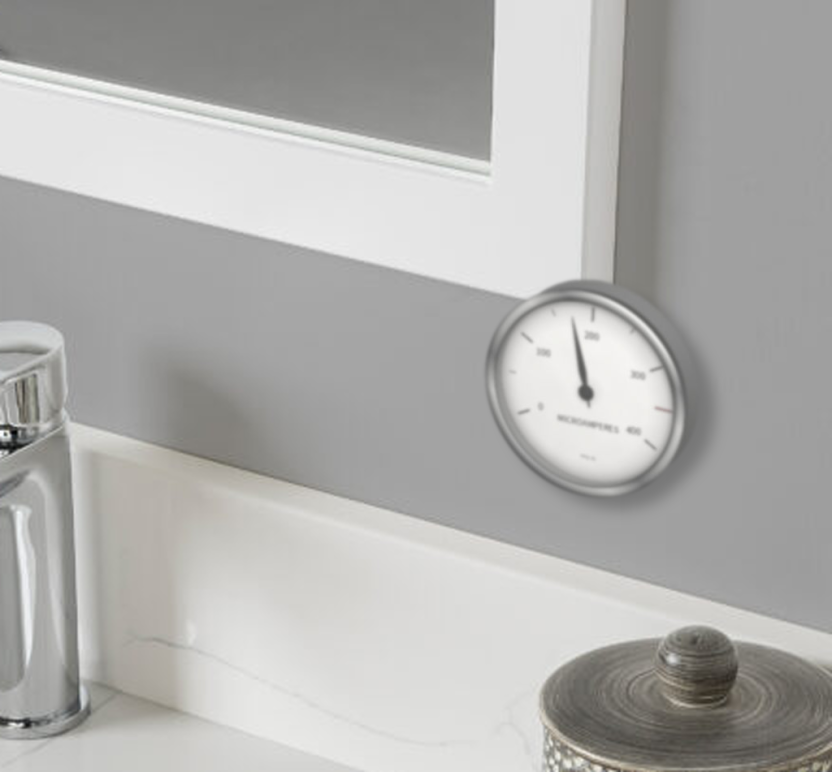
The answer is 175 µA
